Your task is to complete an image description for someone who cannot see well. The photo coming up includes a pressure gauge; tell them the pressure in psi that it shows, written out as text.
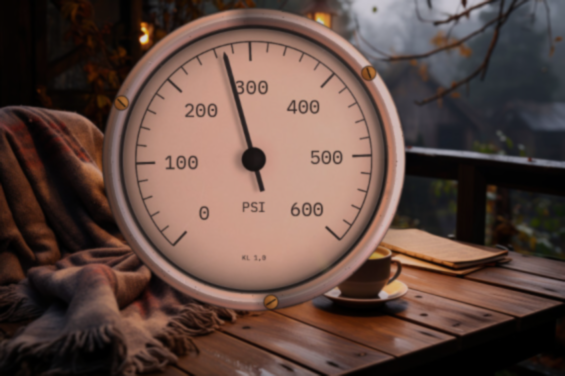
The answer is 270 psi
